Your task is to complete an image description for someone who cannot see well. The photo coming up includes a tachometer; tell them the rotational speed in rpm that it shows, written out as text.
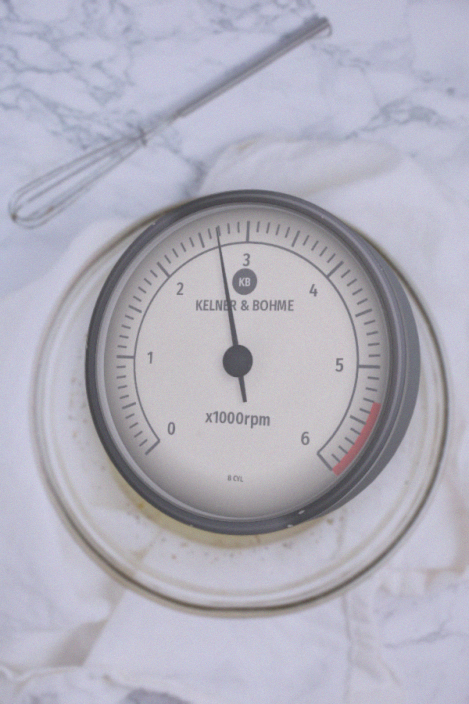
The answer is 2700 rpm
